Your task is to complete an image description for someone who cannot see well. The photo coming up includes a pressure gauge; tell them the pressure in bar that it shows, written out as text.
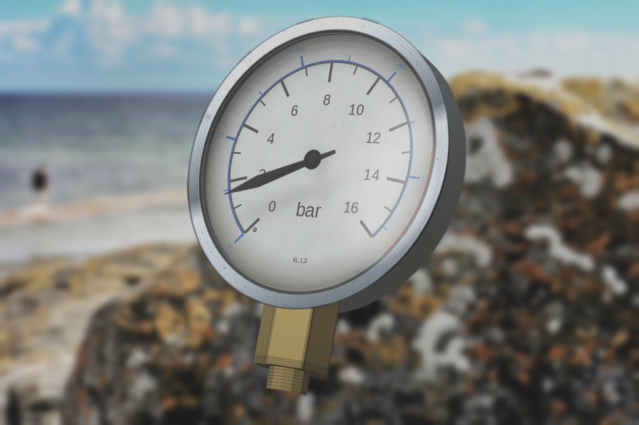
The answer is 1.5 bar
